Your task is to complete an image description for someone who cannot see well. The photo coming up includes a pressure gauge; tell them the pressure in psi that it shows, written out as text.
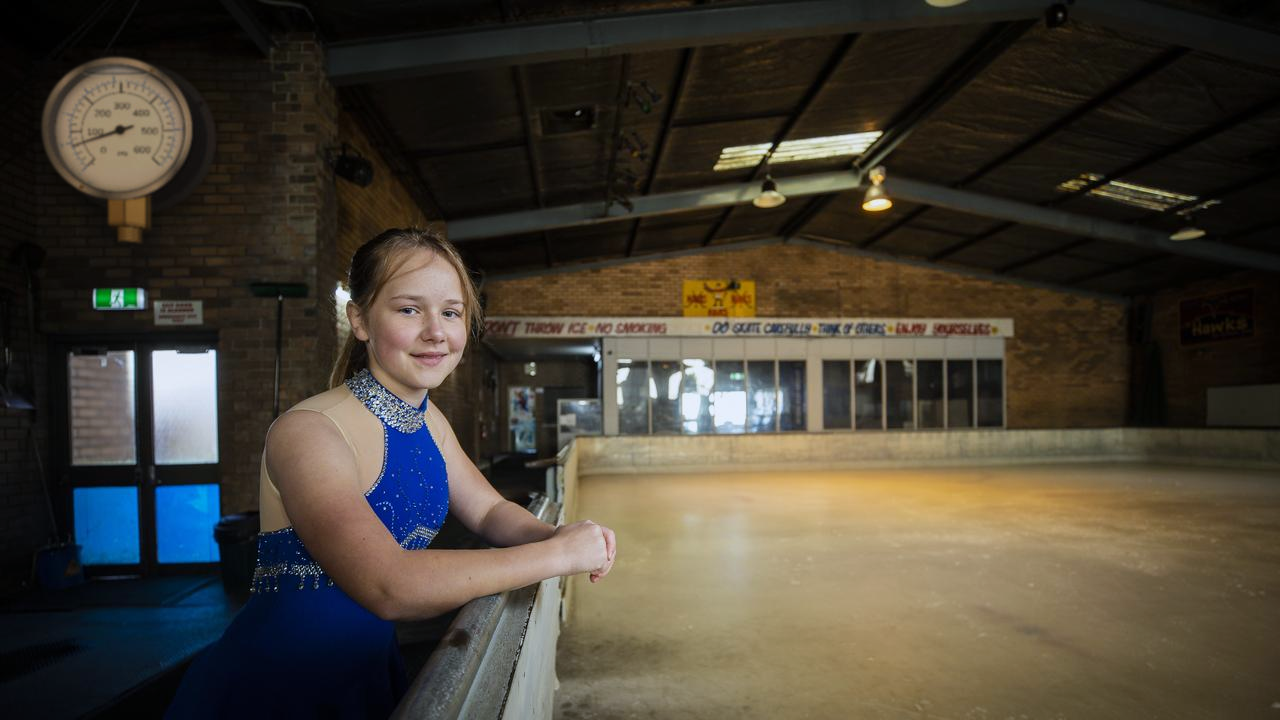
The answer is 60 psi
